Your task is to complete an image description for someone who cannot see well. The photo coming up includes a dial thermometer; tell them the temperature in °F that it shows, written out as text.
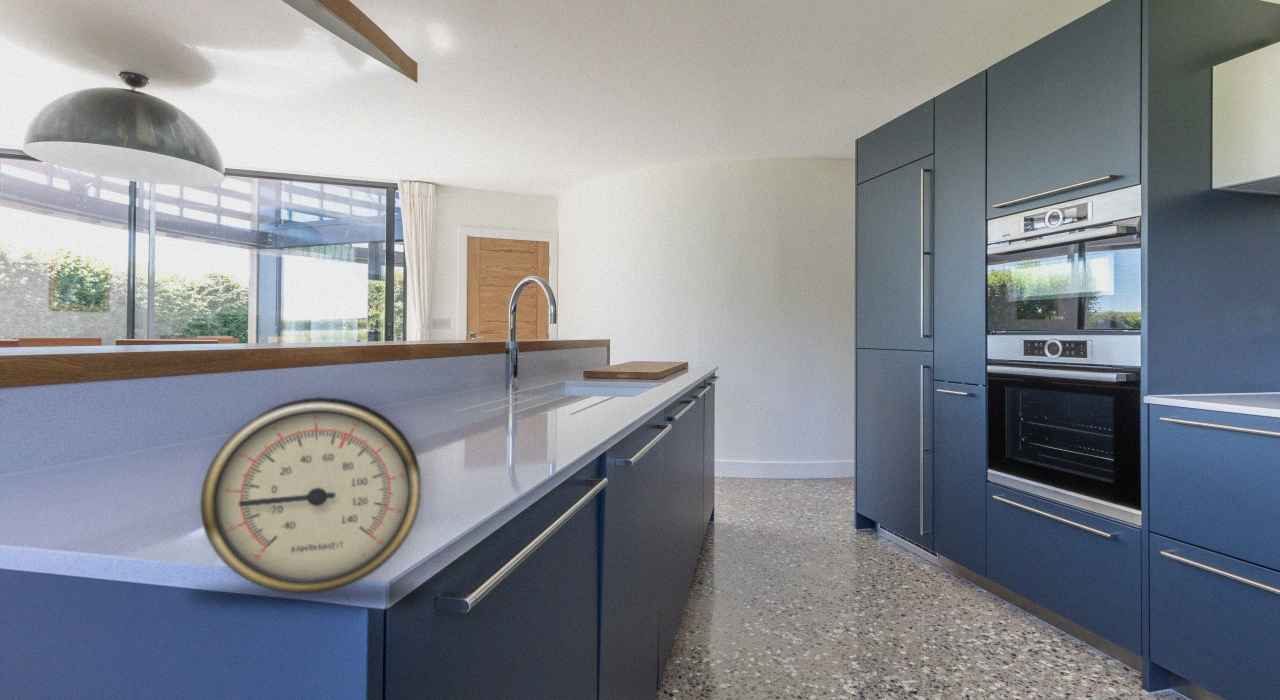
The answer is -10 °F
